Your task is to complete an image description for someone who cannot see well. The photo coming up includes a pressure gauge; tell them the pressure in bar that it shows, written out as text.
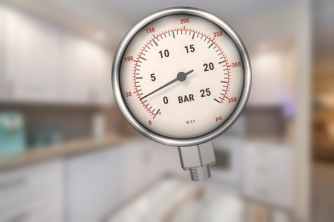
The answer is 2.5 bar
